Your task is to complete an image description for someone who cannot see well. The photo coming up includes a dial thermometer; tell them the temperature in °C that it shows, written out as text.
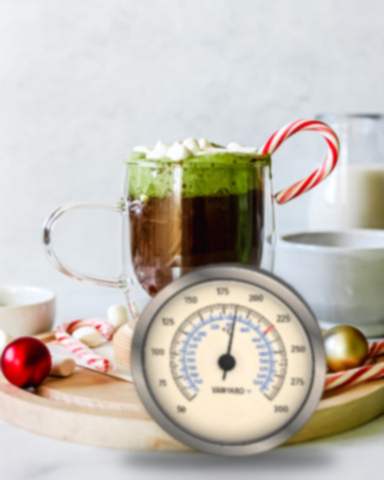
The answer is 187.5 °C
